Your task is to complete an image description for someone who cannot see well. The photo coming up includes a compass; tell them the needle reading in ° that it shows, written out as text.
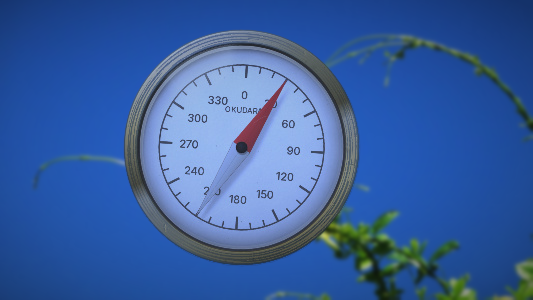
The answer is 30 °
